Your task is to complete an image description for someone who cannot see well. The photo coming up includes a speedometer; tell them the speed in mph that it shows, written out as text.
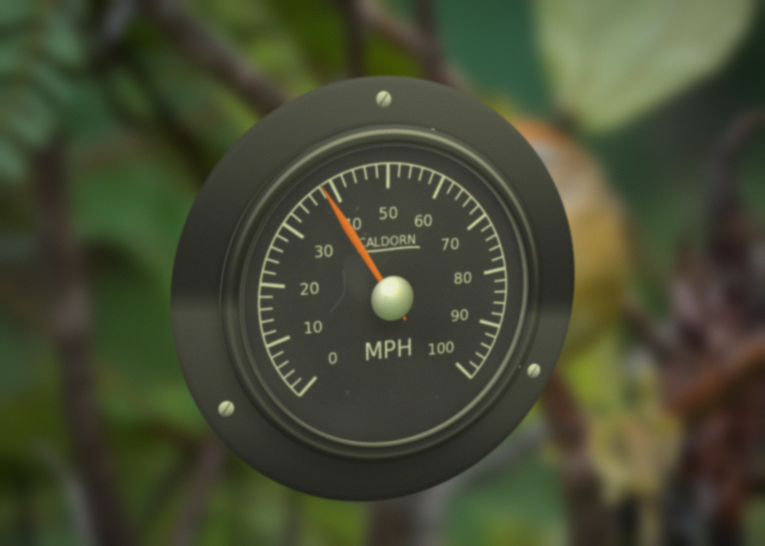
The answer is 38 mph
